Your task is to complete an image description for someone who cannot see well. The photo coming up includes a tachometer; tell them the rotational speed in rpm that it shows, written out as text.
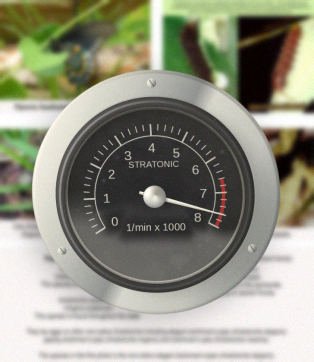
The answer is 7600 rpm
